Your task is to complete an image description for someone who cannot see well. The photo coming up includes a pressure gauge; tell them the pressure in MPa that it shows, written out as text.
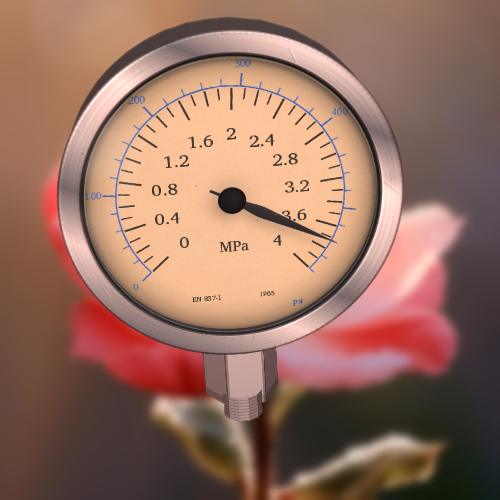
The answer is 3.7 MPa
